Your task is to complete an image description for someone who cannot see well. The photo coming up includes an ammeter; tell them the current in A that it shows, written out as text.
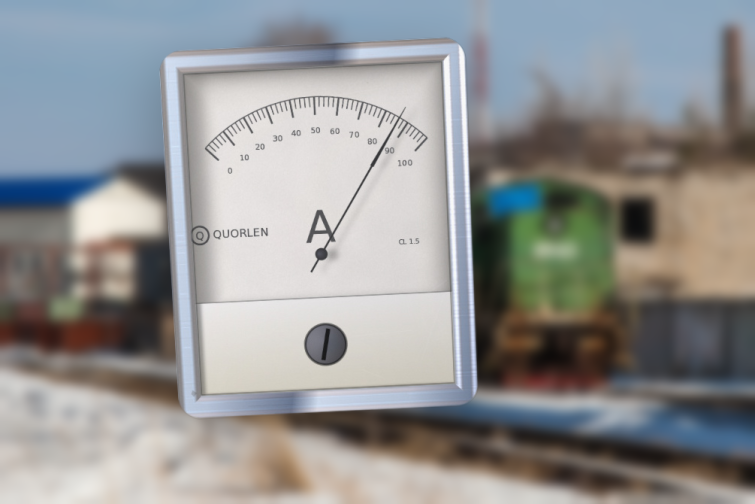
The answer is 86 A
